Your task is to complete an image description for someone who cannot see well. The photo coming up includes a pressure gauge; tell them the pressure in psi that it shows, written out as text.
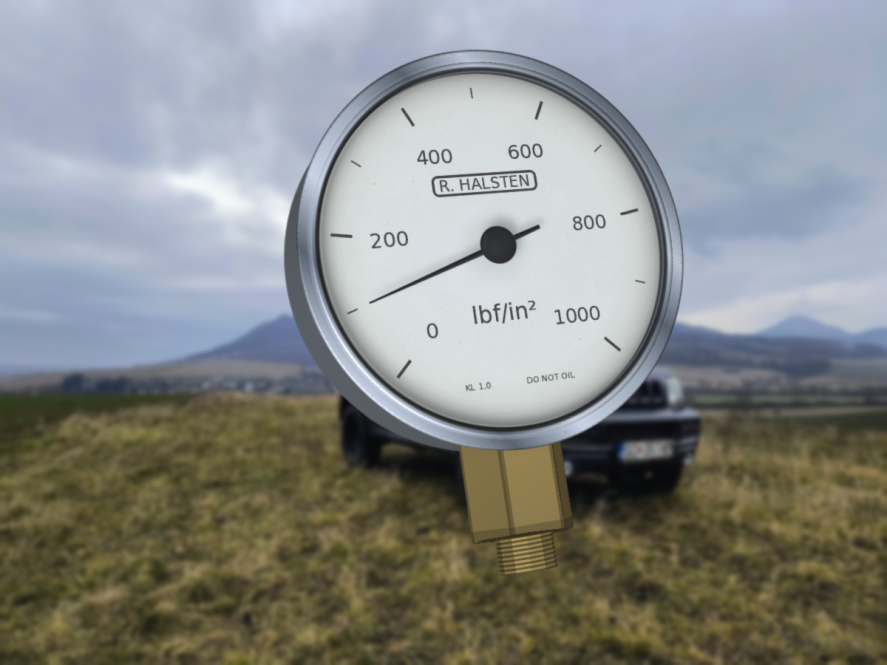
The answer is 100 psi
